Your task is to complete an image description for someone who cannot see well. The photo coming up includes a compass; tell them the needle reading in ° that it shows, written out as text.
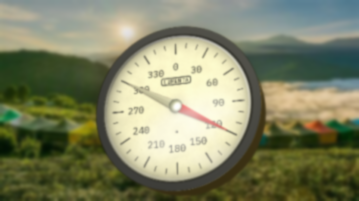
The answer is 120 °
